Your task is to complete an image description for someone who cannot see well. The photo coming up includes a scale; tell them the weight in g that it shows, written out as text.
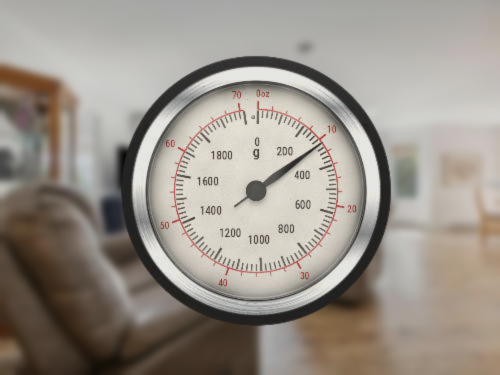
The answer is 300 g
